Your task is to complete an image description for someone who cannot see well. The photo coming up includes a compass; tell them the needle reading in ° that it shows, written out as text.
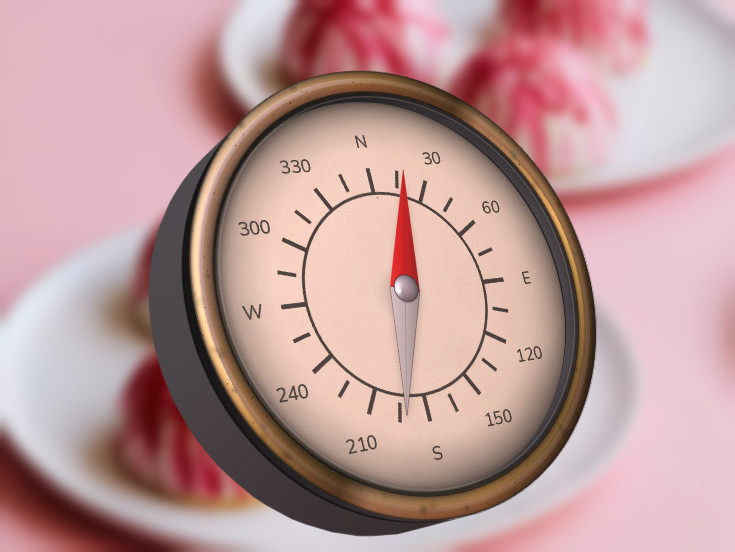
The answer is 15 °
